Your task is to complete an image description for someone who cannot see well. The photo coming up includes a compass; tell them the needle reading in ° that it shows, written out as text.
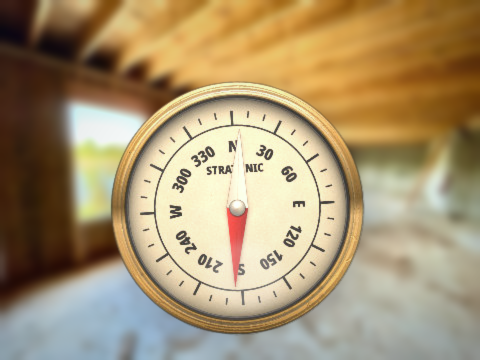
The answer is 185 °
